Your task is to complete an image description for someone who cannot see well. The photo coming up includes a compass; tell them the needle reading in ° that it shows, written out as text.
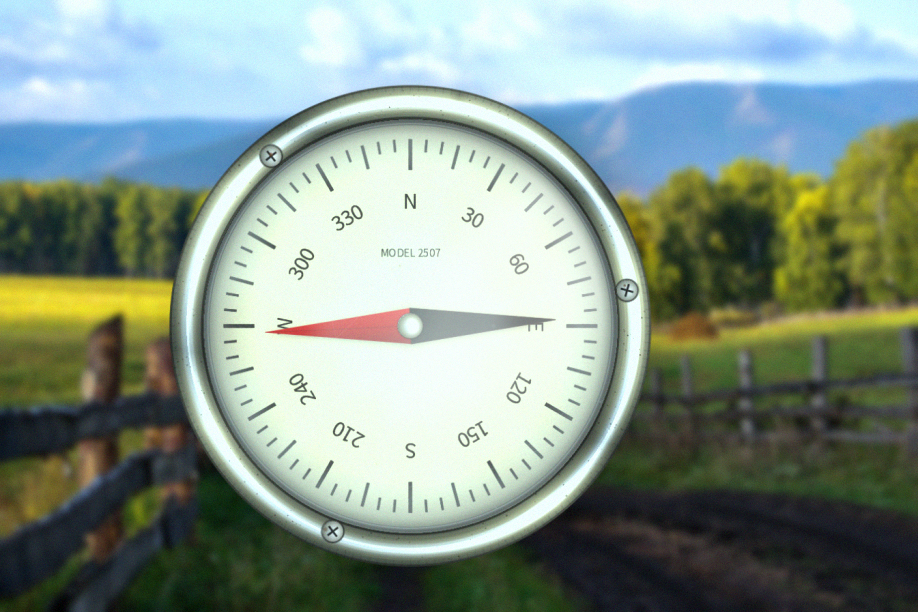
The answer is 267.5 °
